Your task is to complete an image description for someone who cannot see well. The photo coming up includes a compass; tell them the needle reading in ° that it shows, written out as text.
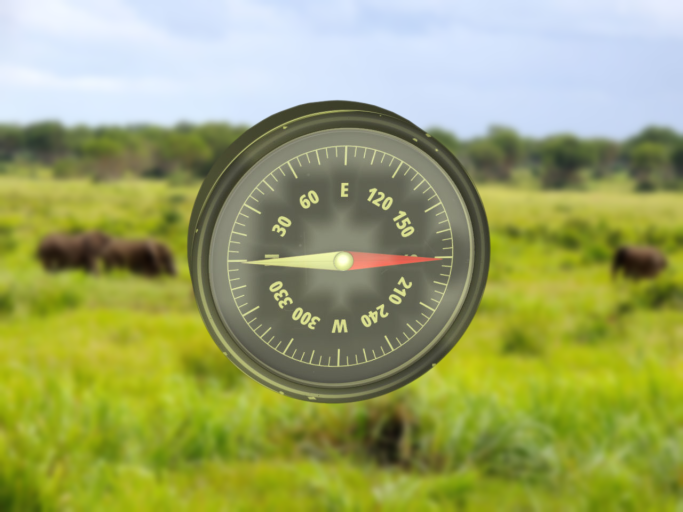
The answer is 180 °
